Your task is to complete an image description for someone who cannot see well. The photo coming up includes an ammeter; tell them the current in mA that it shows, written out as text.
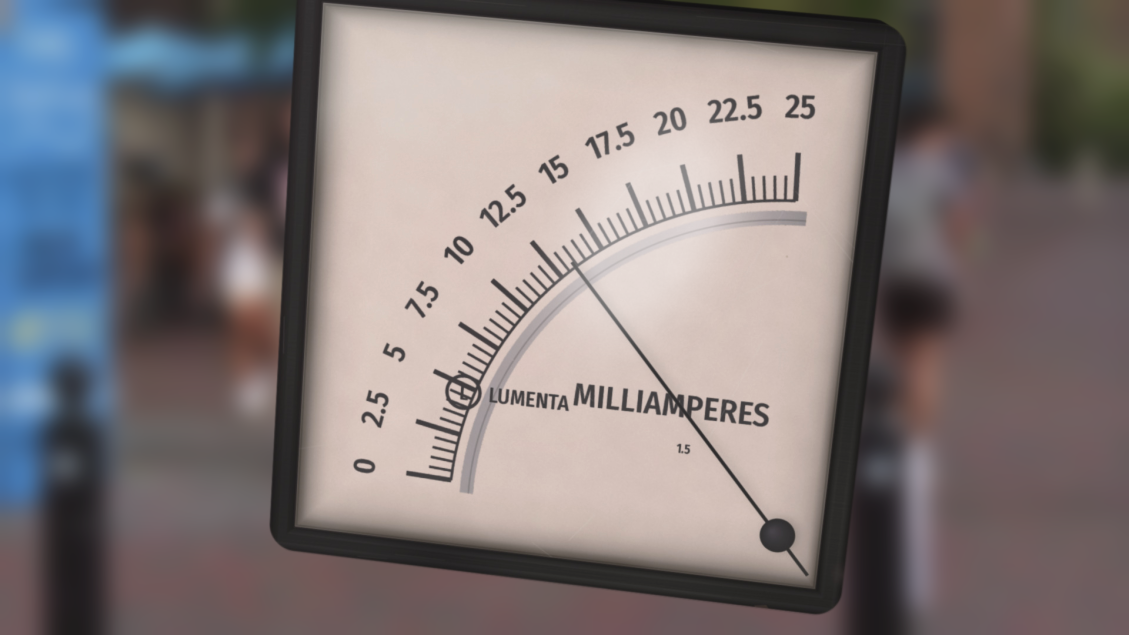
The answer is 13.5 mA
